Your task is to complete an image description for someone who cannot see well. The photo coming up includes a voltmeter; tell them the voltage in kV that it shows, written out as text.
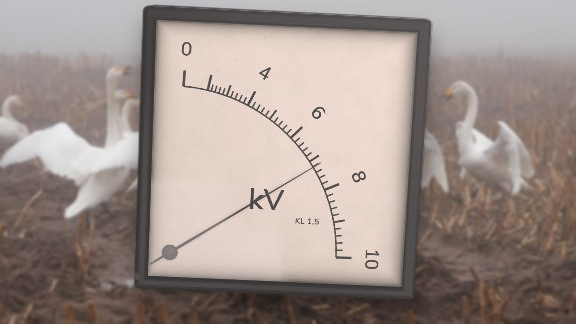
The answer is 7.2 kV
